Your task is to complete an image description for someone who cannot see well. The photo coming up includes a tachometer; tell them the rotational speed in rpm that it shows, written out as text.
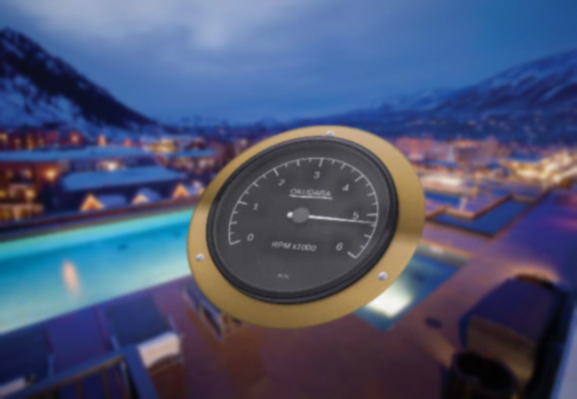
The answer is 5250 rpm
